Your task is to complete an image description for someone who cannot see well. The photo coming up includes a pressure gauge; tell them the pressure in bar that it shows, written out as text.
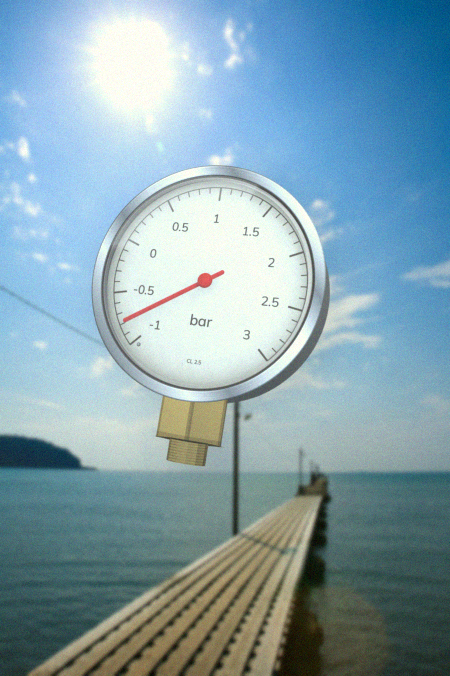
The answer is -0.8 bar
